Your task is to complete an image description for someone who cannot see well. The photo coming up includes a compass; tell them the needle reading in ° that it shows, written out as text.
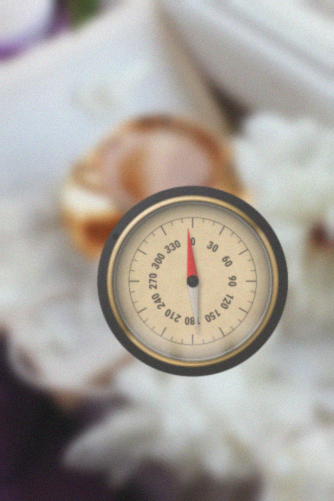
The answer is 355 °
